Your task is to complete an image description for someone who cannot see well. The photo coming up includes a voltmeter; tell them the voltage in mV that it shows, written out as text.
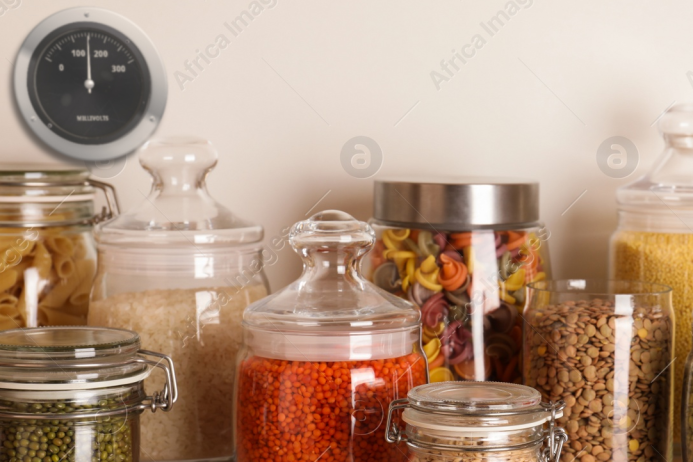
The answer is 150 mV
